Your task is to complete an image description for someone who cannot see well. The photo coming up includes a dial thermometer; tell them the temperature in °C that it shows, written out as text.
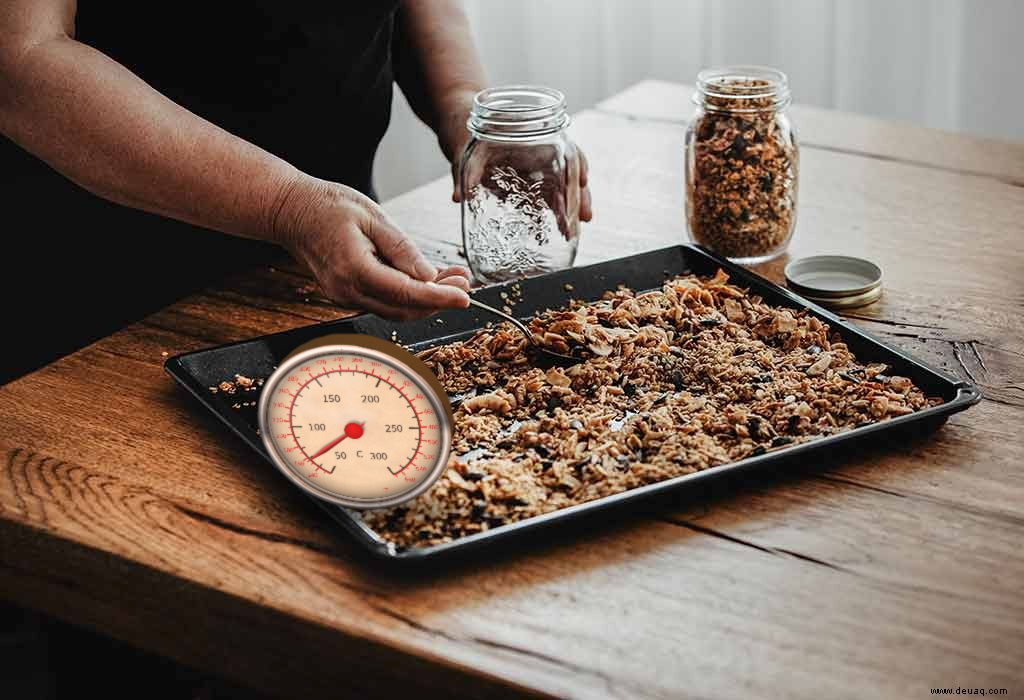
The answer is 70 °C
